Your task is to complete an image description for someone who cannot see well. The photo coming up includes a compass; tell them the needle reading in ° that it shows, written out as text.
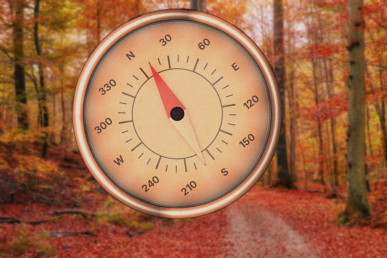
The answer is 10 °
